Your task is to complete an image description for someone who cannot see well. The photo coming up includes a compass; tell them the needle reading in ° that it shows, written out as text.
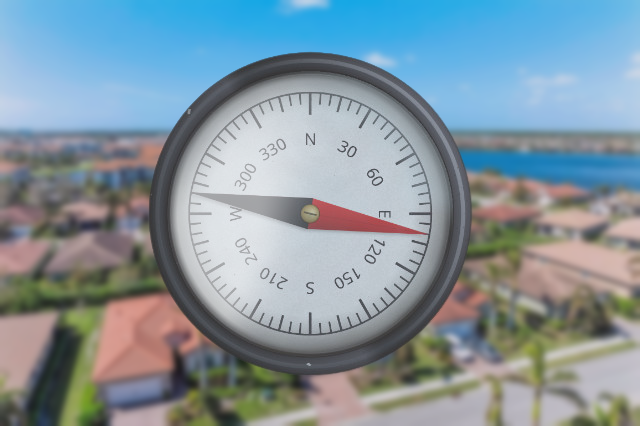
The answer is 100 °
